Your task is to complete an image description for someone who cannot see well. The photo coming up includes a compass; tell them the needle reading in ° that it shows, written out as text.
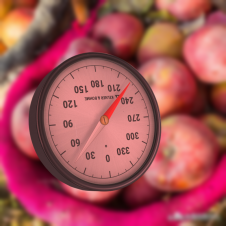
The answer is 225 °
